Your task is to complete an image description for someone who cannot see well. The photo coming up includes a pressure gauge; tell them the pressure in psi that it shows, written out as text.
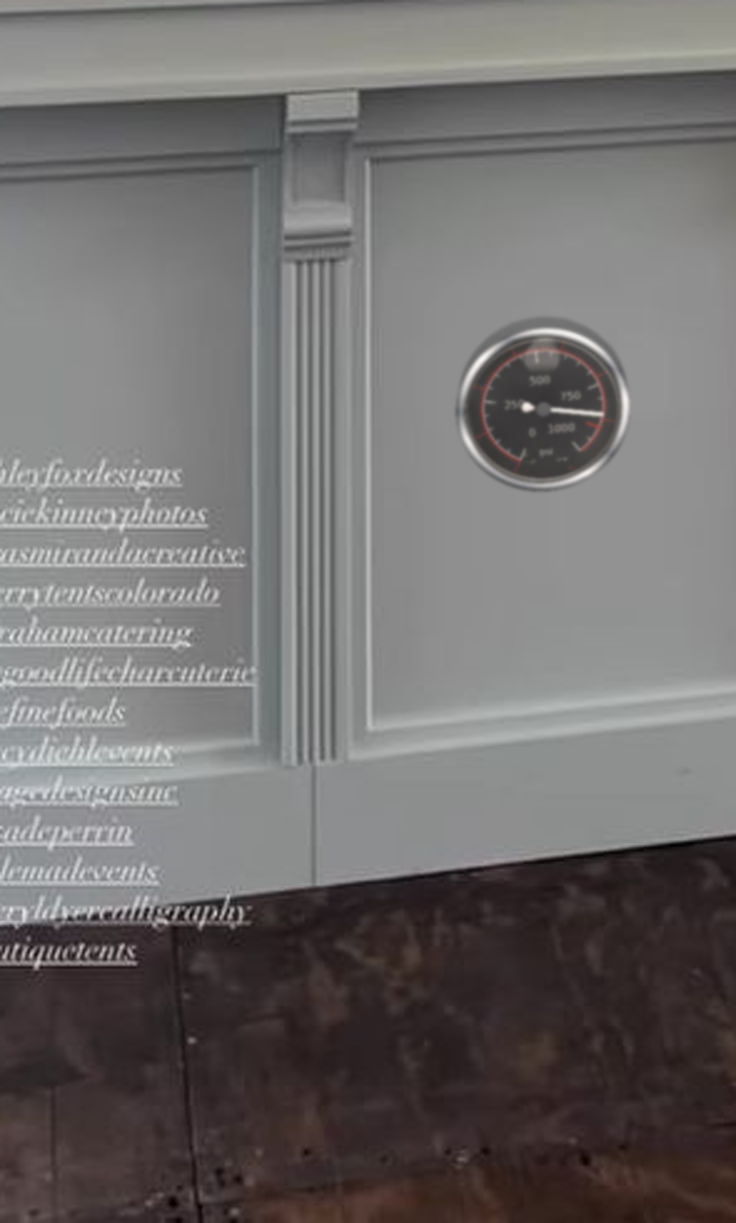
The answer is 850 psi
